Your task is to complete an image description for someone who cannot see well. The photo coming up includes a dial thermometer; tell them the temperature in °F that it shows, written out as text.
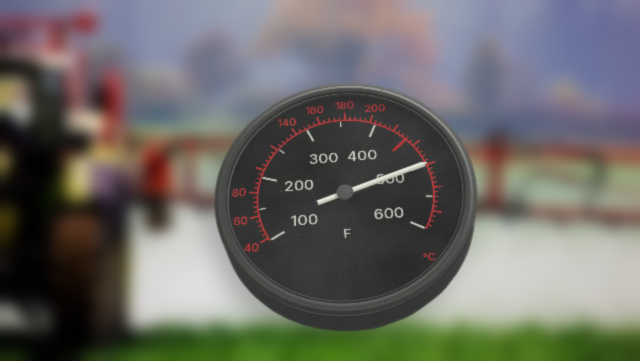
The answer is 500 °F
